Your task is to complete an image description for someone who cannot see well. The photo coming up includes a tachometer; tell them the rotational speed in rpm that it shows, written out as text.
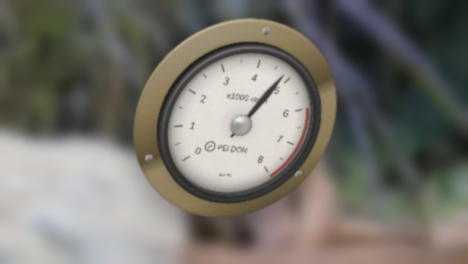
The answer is 4750 rpm
